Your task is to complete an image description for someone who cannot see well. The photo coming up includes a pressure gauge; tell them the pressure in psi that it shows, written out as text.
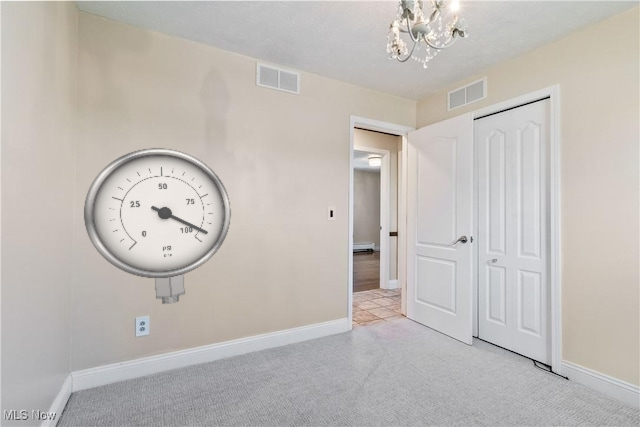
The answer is 95 psi
